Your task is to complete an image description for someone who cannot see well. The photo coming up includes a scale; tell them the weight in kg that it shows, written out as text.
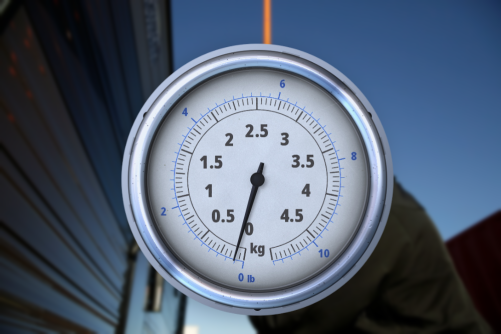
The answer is 0.1 kg
